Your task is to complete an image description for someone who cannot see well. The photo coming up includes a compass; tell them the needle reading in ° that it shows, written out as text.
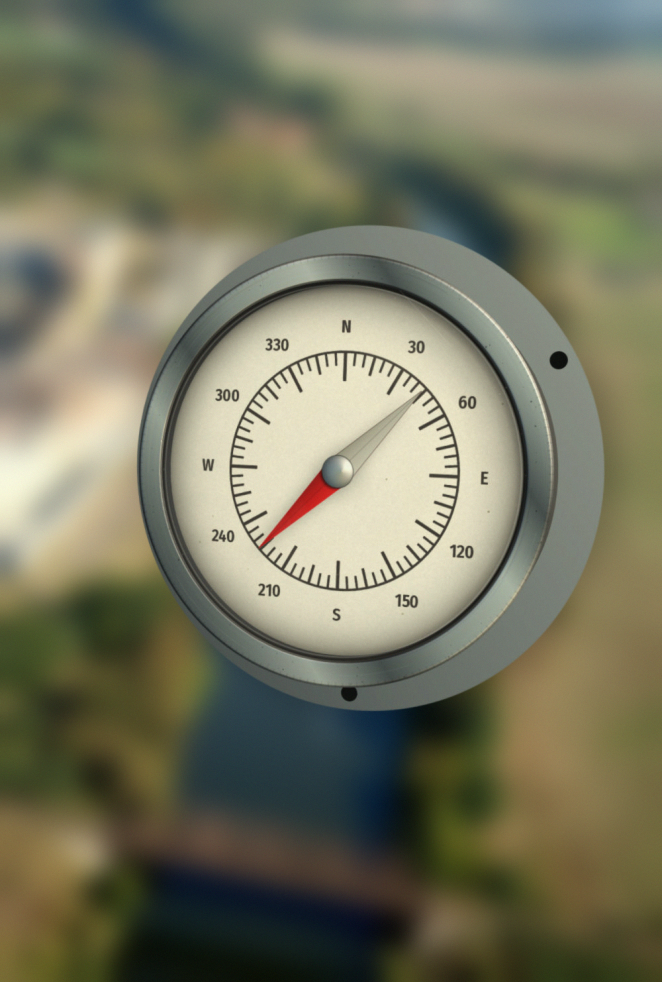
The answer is 225 °
